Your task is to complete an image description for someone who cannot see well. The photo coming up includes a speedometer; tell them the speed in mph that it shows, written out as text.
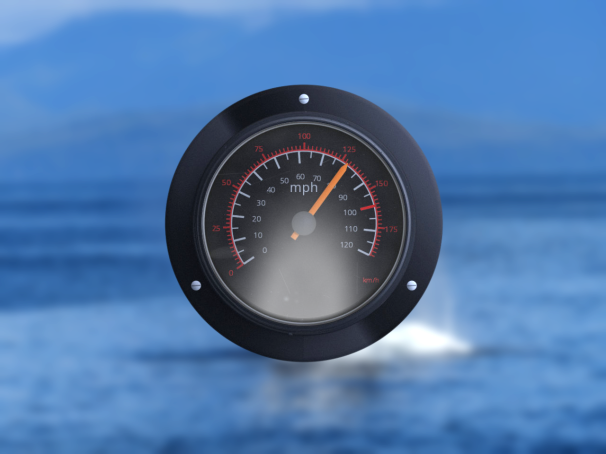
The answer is 80 mph
